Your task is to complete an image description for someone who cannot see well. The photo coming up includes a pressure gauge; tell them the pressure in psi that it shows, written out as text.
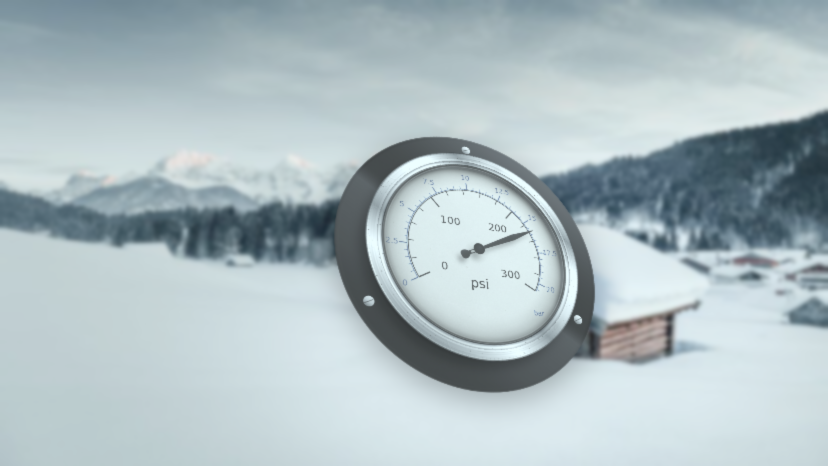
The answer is 230 psi
